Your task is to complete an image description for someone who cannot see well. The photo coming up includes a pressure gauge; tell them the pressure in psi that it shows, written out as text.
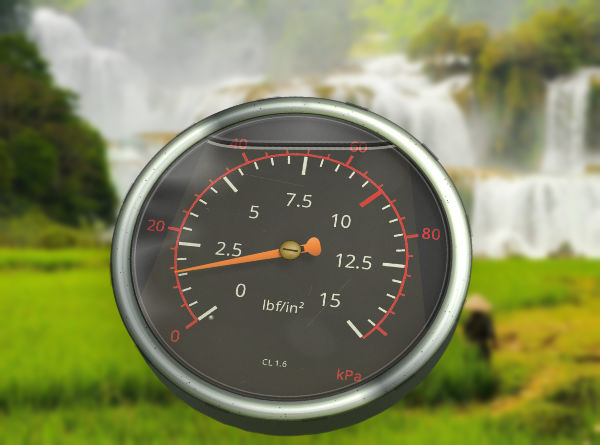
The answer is 1.5 psi
